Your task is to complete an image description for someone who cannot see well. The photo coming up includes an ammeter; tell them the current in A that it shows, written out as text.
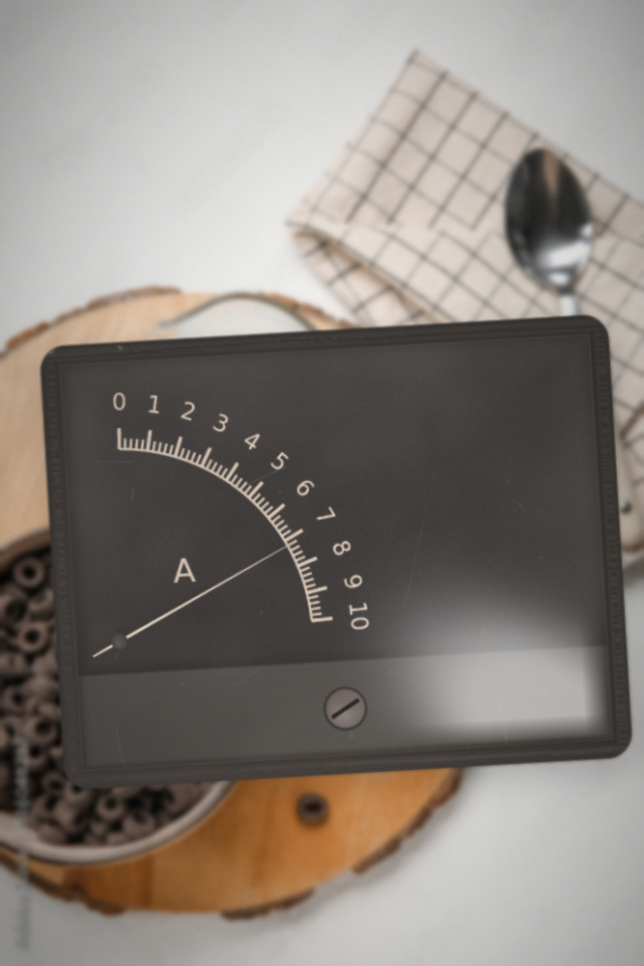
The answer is 7.2 A
